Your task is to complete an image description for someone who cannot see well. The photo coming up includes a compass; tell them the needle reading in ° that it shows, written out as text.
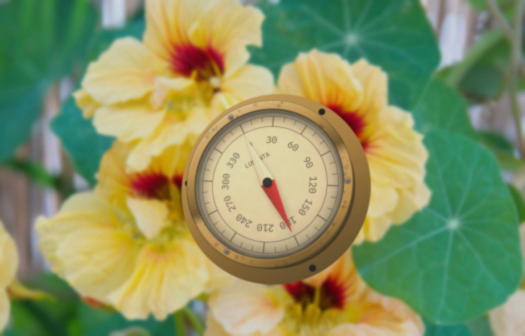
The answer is 180 °
